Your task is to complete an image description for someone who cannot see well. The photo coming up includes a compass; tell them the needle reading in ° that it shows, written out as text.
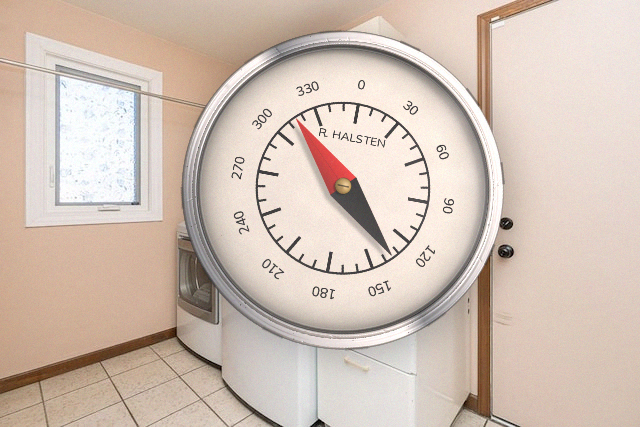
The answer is 315 °
